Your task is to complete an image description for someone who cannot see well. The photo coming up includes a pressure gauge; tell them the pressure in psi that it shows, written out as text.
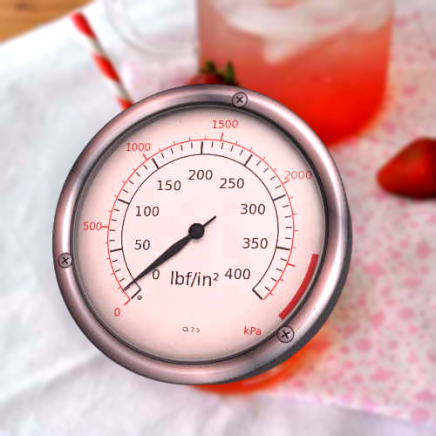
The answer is 10 psi
